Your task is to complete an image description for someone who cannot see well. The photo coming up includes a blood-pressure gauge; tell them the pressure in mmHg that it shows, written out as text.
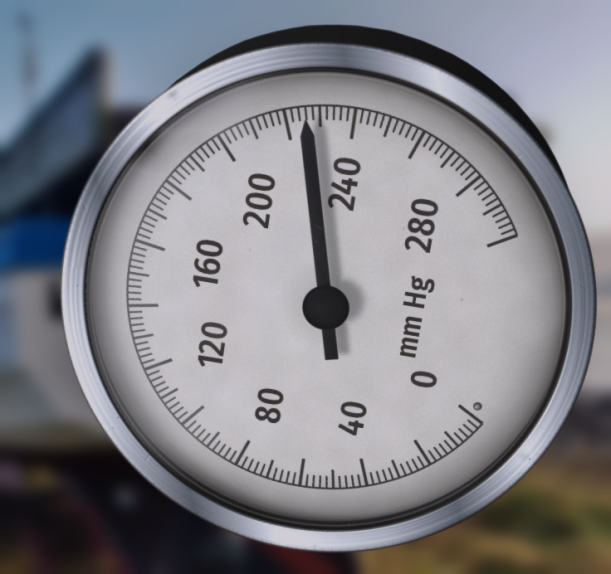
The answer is 226 mmHg
